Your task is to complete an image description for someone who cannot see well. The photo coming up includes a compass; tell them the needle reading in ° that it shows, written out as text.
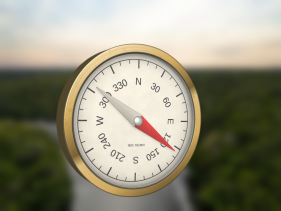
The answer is 125 °
